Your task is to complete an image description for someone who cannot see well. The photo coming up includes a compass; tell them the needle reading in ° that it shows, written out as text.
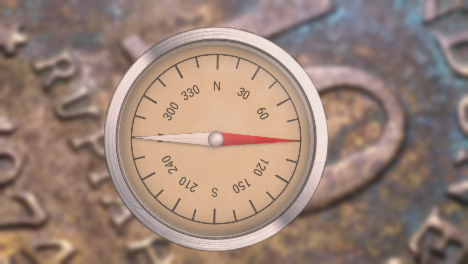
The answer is 90 °
